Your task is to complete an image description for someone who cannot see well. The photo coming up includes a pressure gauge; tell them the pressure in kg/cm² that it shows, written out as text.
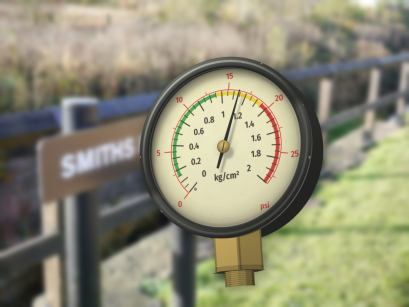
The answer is 1.15 kg/cm²
